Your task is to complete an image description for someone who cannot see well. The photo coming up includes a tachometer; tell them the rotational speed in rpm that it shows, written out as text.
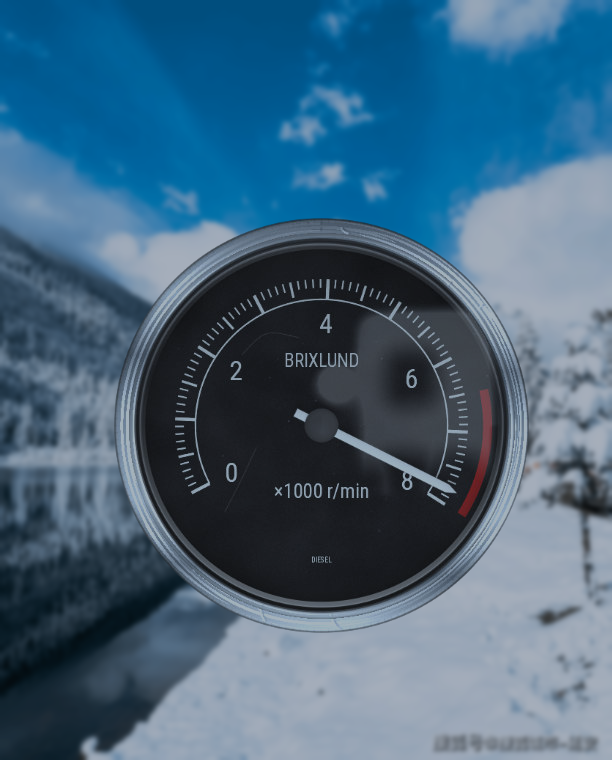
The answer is 7800 rpm
